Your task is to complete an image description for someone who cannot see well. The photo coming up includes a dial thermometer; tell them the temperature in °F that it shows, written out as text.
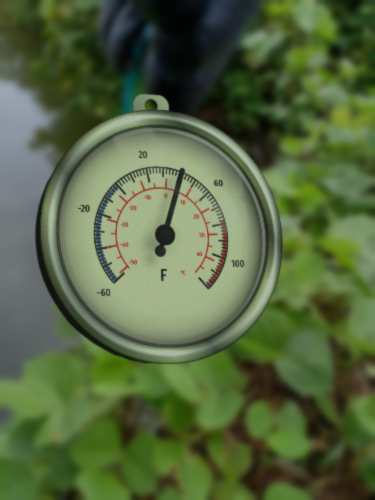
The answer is 40 °F
